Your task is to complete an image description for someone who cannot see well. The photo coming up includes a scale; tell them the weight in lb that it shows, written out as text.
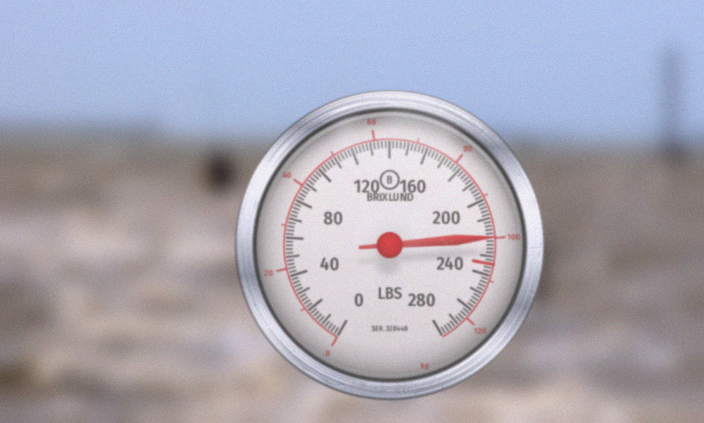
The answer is 220 lb
